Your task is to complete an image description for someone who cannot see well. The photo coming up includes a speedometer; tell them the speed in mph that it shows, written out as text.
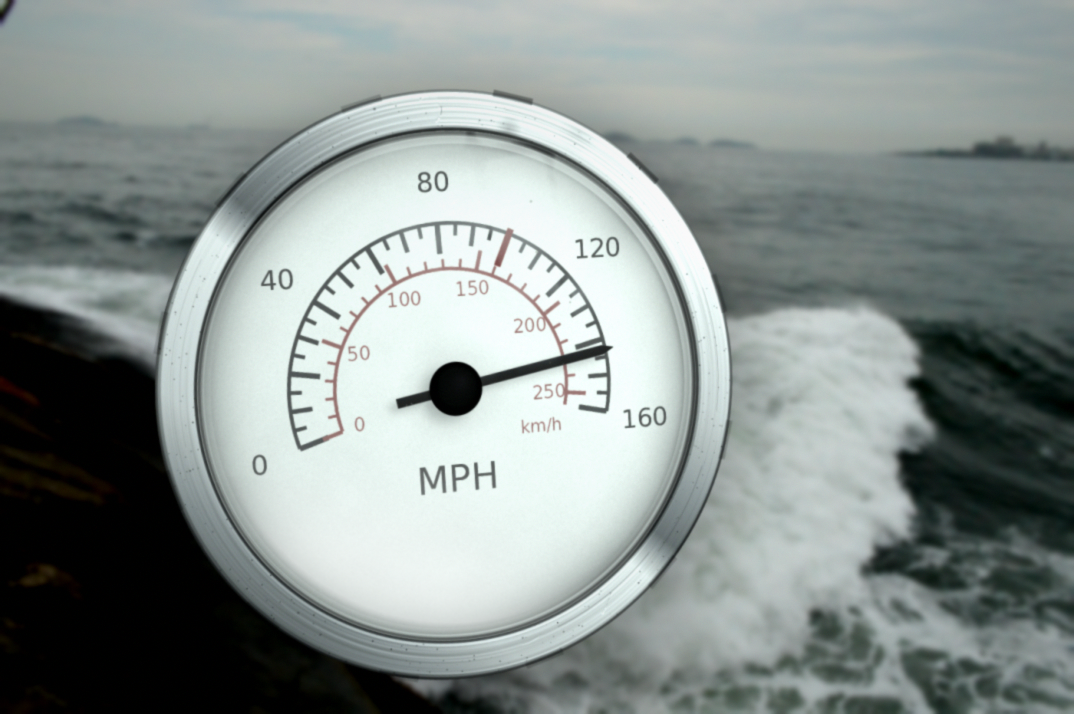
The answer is 142.5 mph
